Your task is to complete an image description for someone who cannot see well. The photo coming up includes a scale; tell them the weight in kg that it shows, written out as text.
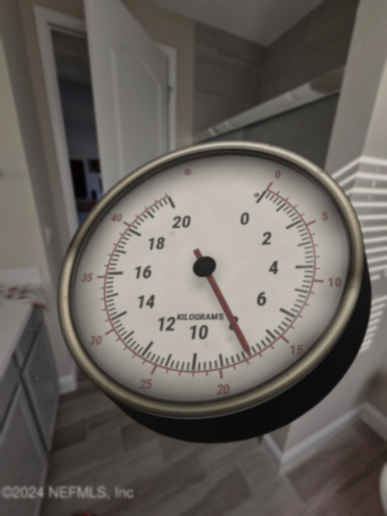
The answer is 8 kg
